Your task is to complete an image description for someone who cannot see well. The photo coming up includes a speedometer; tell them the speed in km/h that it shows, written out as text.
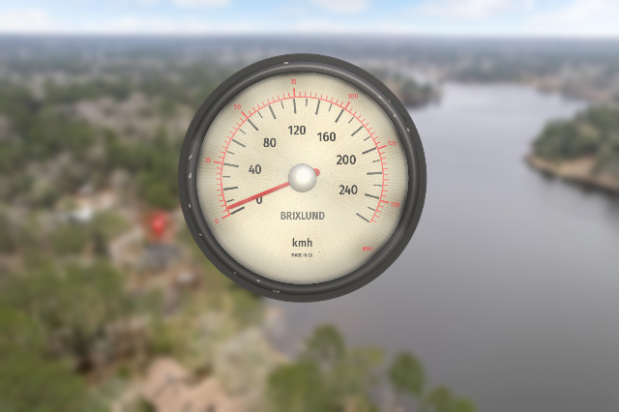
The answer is 5 km/h
